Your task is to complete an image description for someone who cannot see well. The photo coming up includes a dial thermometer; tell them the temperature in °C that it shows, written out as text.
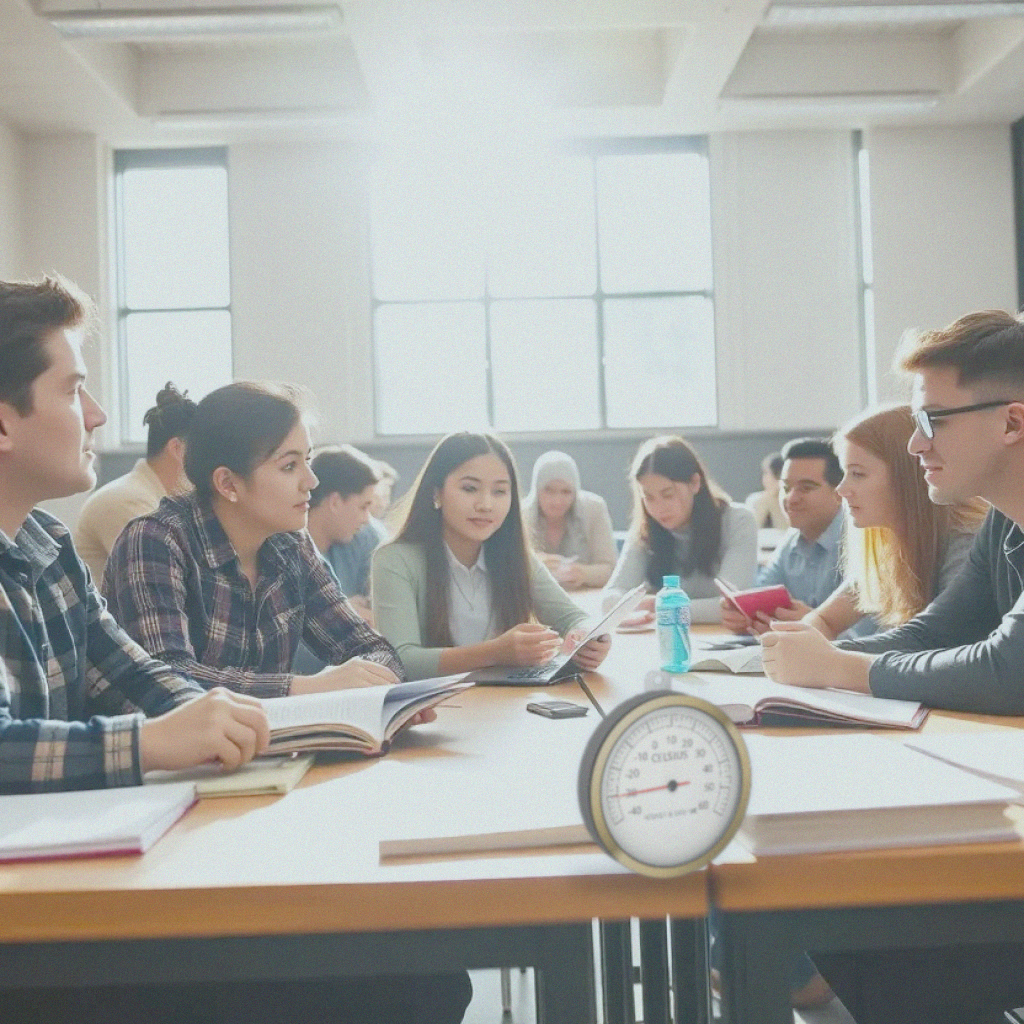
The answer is -30 °C
